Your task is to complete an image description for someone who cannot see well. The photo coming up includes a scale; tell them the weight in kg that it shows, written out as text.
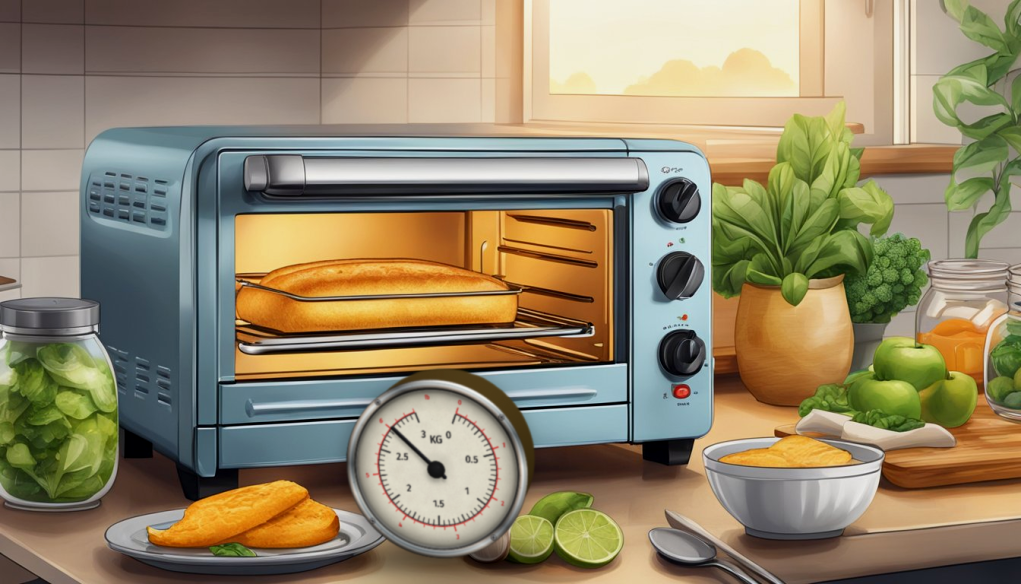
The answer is 2.75 kg
